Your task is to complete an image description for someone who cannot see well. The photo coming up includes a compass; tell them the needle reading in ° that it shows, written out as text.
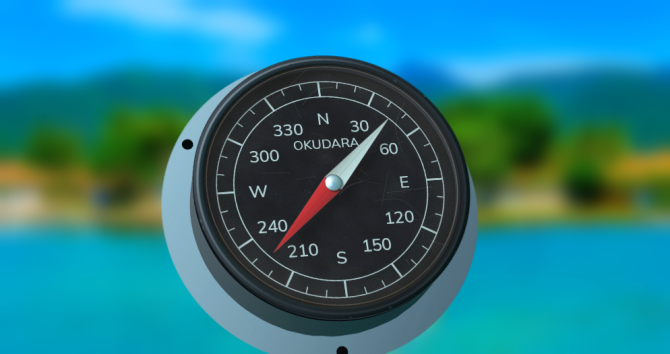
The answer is 225 °
